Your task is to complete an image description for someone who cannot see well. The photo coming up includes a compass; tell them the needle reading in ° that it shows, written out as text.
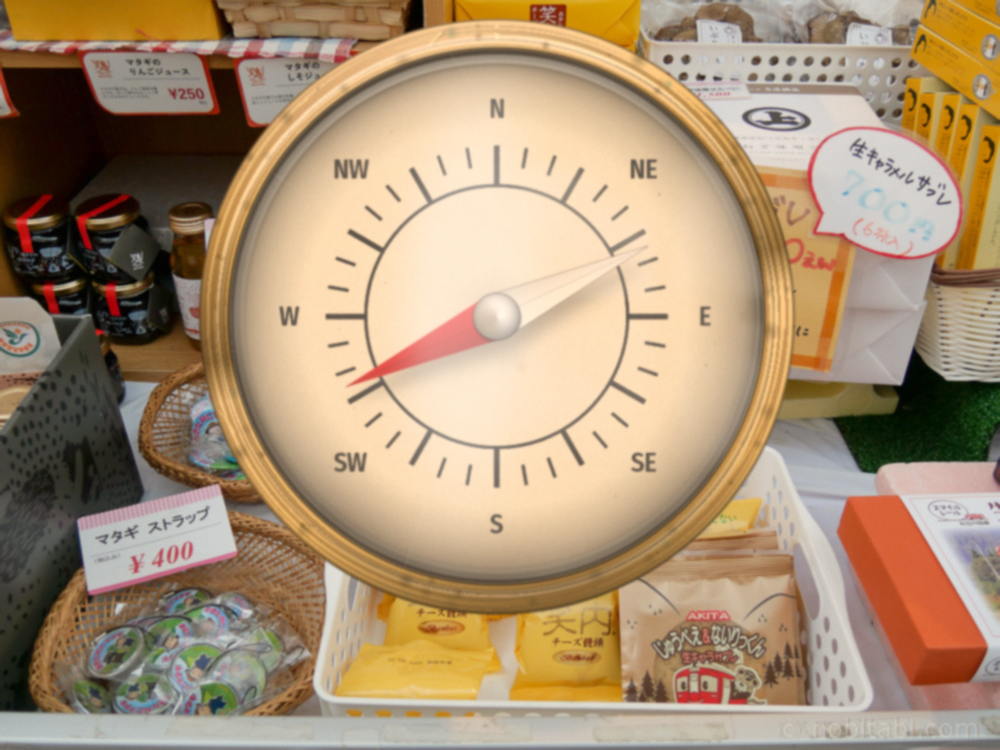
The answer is 245 °
